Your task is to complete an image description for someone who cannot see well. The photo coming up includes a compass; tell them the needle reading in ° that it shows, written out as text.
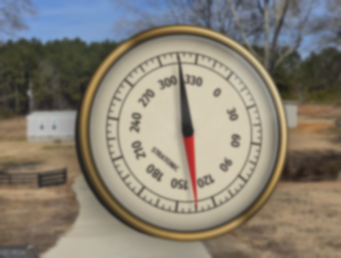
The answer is 135 °
